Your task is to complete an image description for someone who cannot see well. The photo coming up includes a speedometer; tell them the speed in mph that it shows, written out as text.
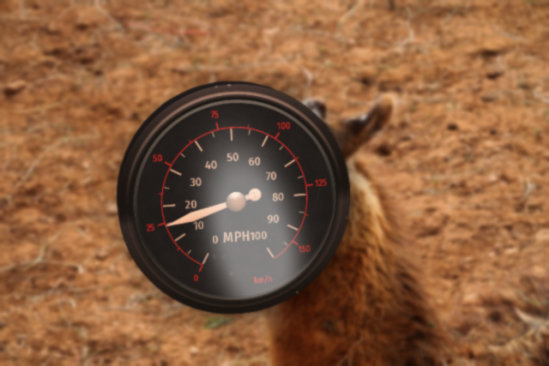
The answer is 15 mph
